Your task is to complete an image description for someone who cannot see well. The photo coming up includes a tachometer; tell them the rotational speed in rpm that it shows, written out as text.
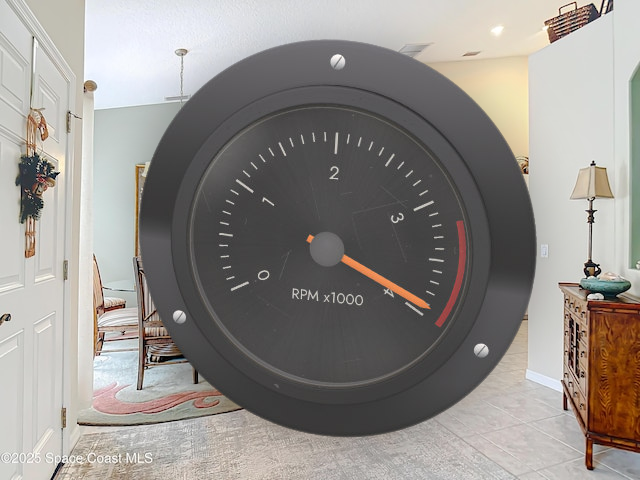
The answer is 3900 rpm
